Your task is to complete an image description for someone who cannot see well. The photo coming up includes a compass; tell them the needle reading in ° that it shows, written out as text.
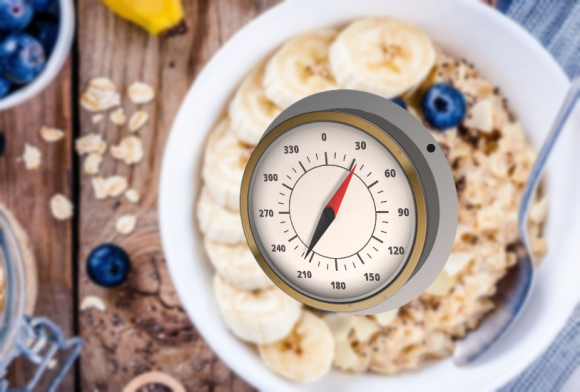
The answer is 35 °
